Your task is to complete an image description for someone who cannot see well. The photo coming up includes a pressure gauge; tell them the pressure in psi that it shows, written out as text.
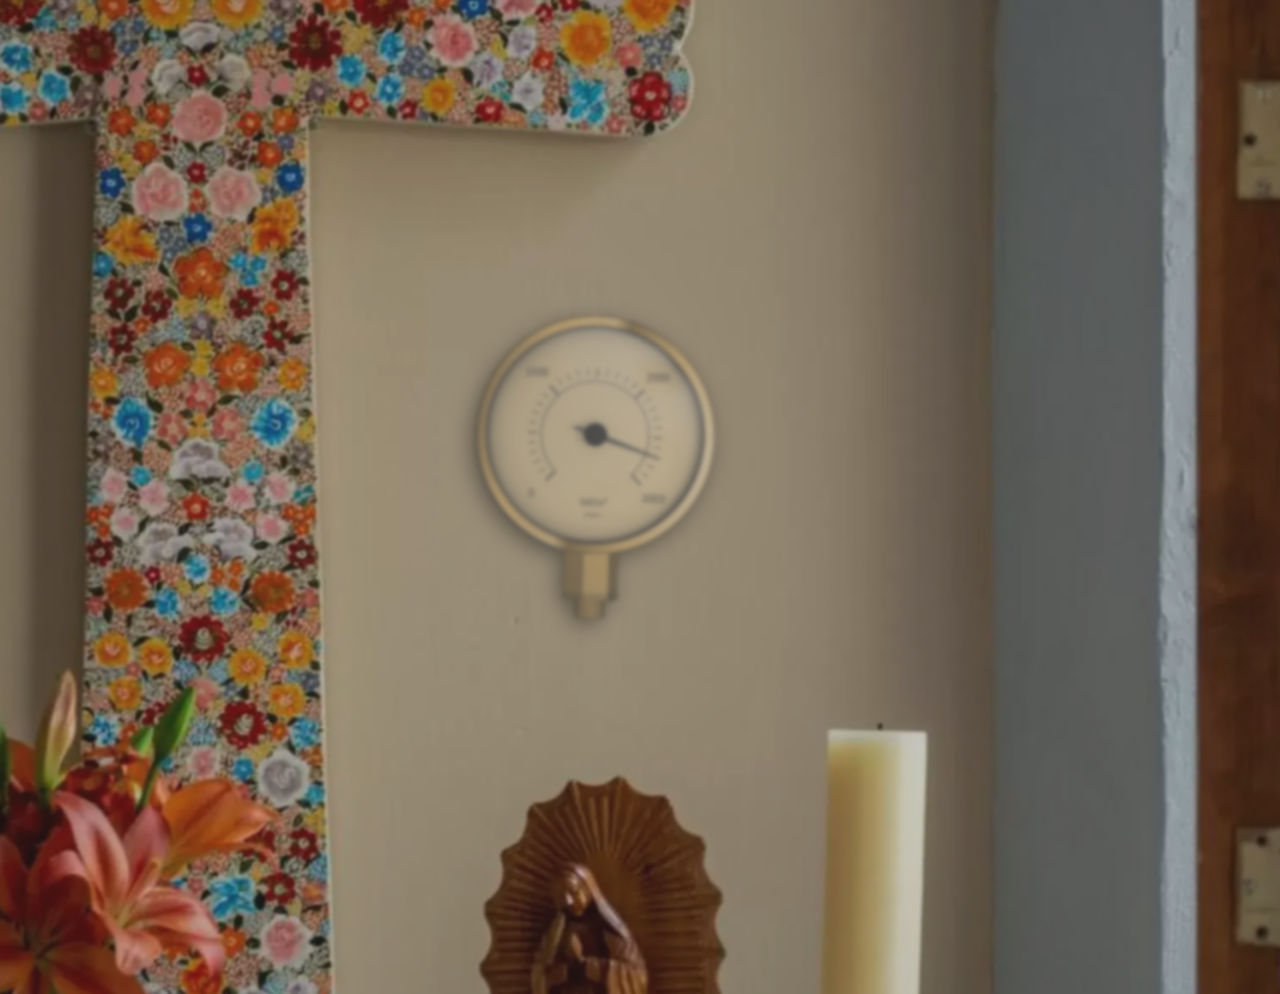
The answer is 2700 psi
